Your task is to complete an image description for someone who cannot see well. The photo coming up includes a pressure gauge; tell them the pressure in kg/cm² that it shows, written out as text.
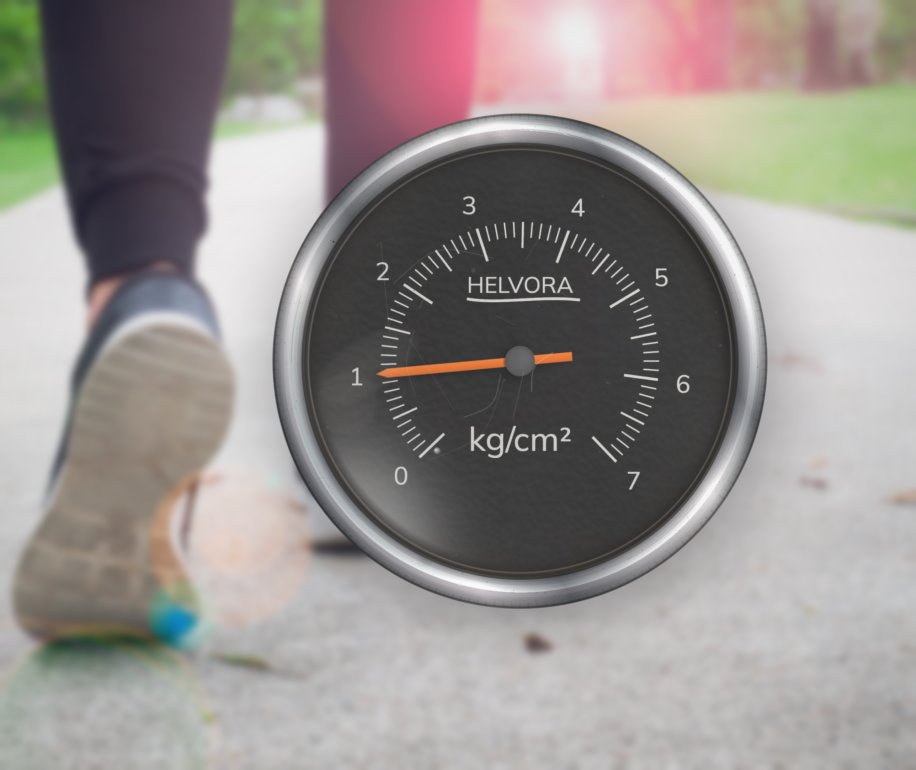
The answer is 1 kg/cm²
